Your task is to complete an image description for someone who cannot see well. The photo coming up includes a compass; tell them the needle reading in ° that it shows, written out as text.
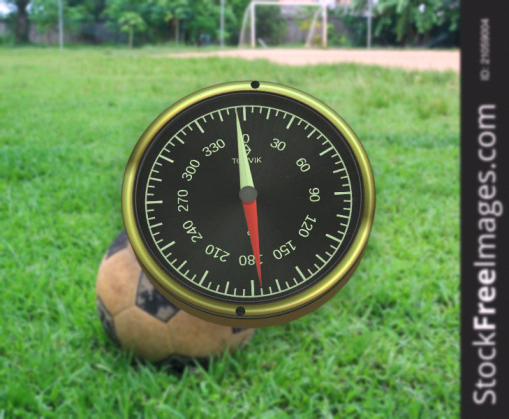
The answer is 175 °
